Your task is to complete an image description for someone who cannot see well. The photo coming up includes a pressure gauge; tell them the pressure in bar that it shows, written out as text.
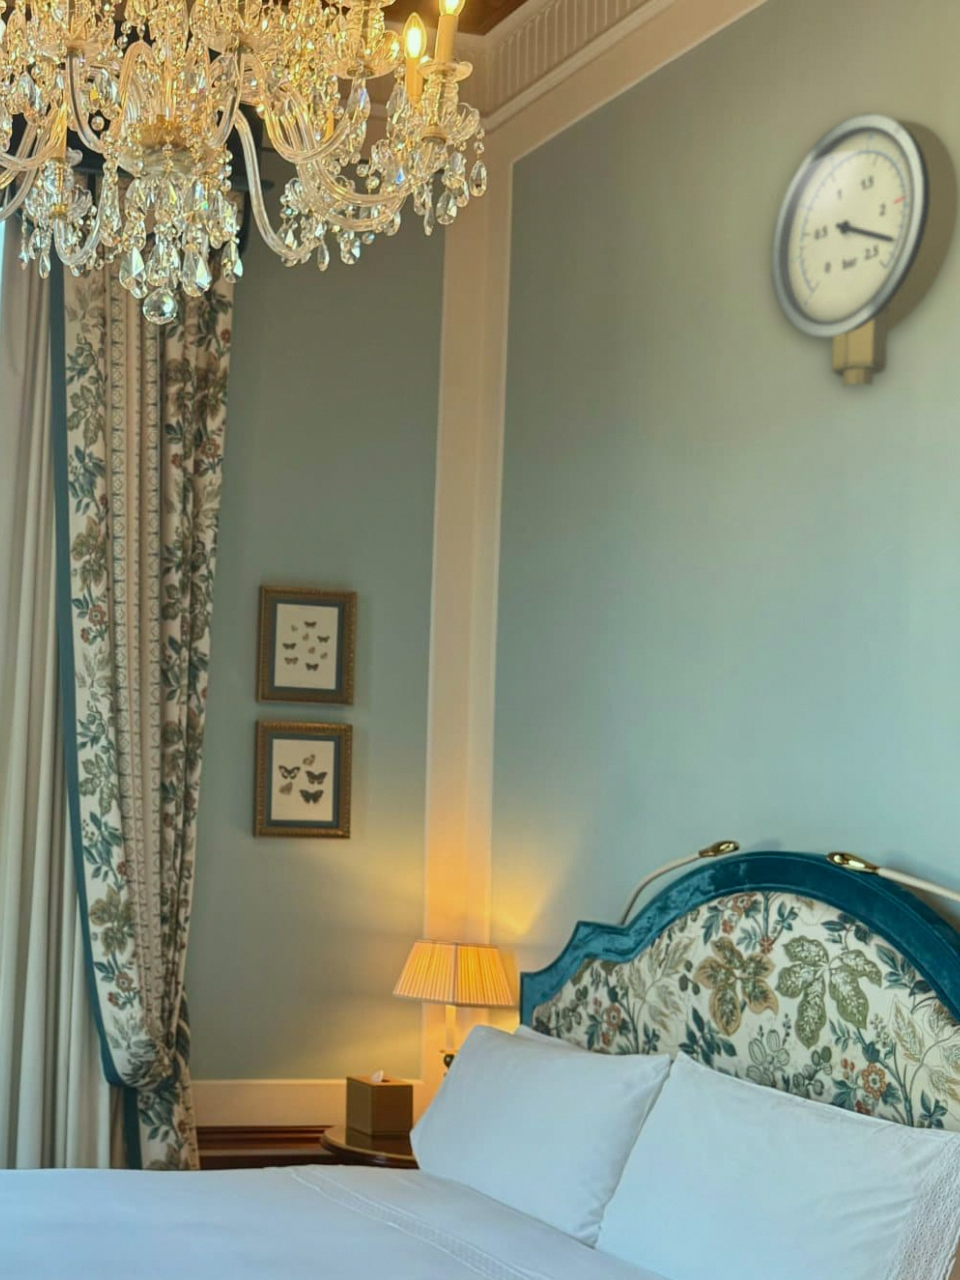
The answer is 2.3 bar
